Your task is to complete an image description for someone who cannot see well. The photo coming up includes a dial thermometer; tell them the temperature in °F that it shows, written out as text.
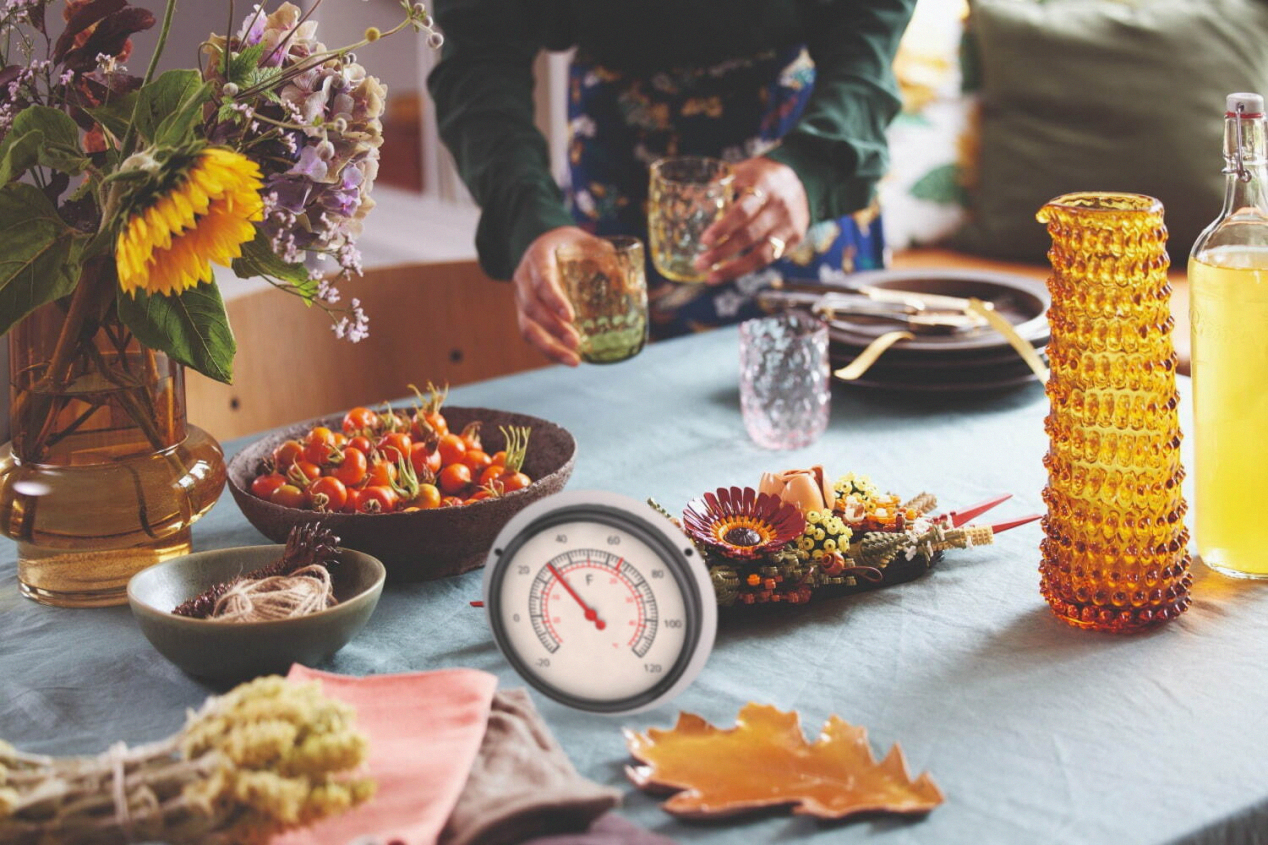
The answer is 30 °F
